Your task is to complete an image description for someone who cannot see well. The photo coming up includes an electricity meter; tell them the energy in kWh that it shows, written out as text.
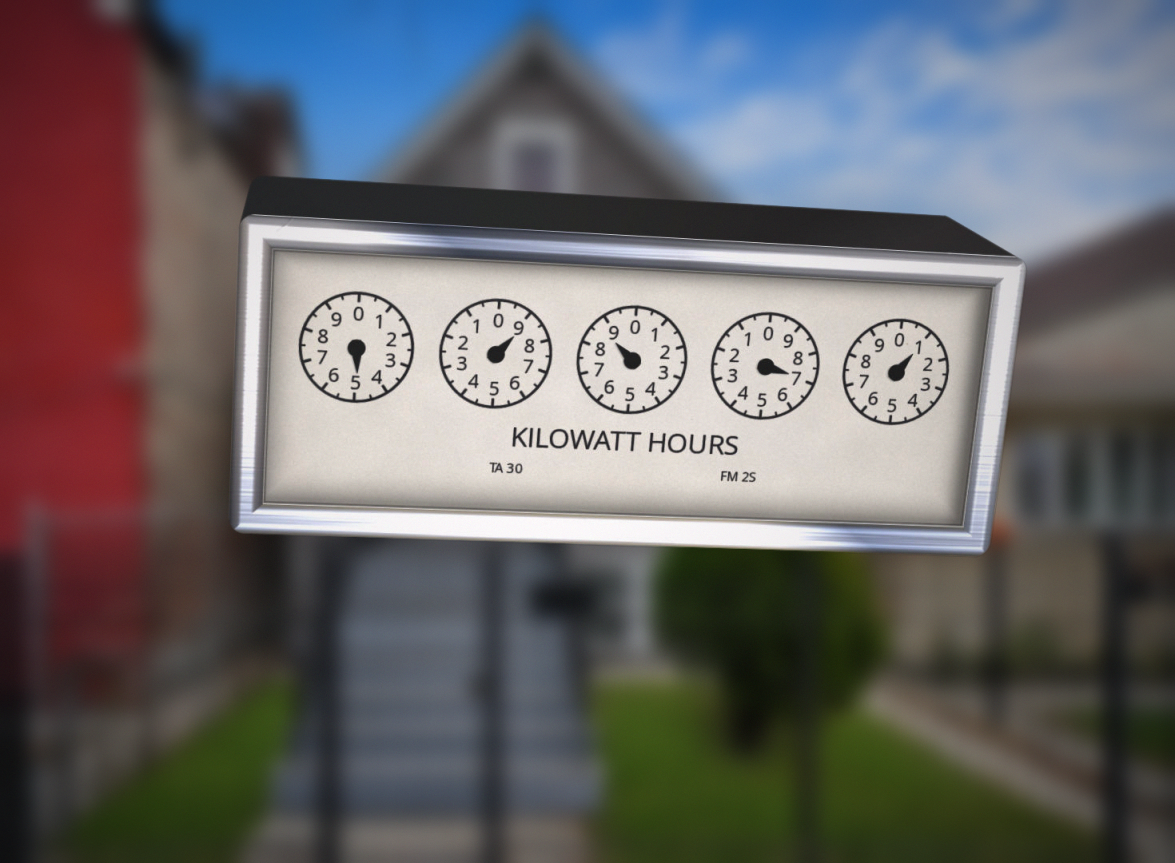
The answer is 48871 kWh
